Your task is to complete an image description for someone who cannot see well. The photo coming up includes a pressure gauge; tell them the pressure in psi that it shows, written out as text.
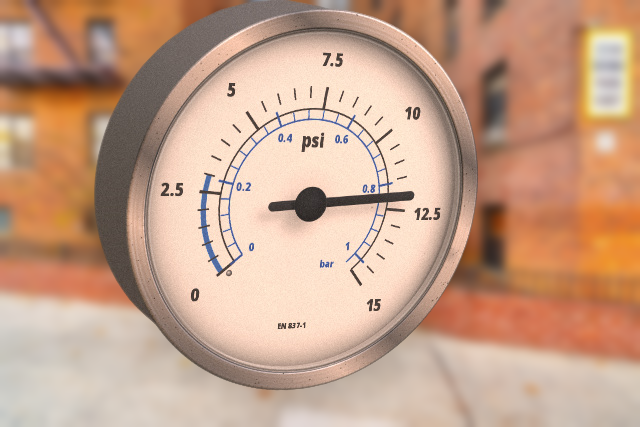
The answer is 12 psi
